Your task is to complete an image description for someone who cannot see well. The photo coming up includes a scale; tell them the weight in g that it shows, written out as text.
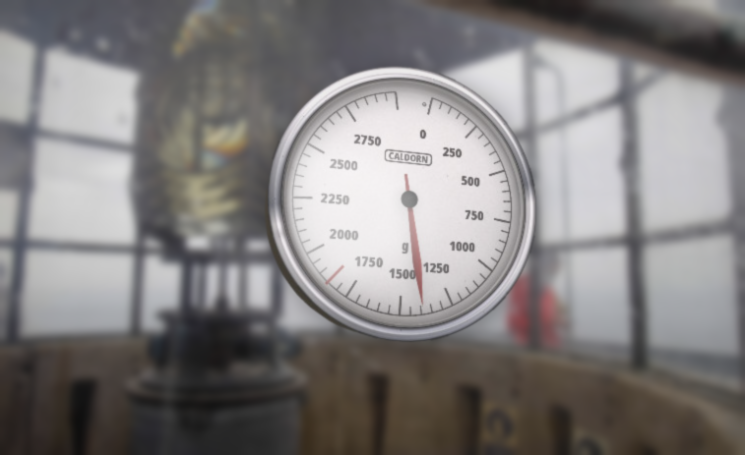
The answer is 1400 g
